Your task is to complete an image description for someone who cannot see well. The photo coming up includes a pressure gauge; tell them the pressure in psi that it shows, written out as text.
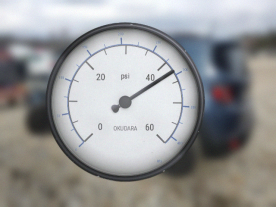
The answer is 42.5 psi
